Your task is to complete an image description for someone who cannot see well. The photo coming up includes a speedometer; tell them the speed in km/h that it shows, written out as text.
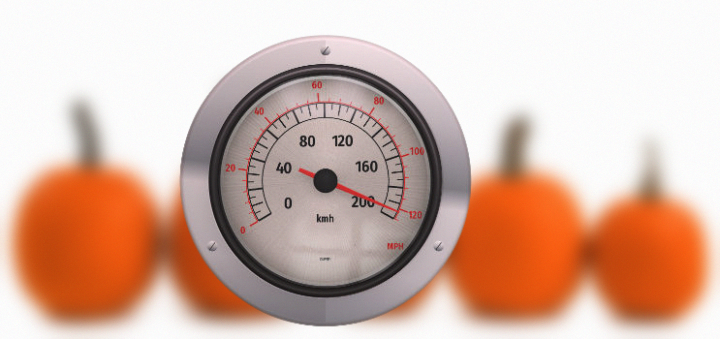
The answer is 195 km/h
